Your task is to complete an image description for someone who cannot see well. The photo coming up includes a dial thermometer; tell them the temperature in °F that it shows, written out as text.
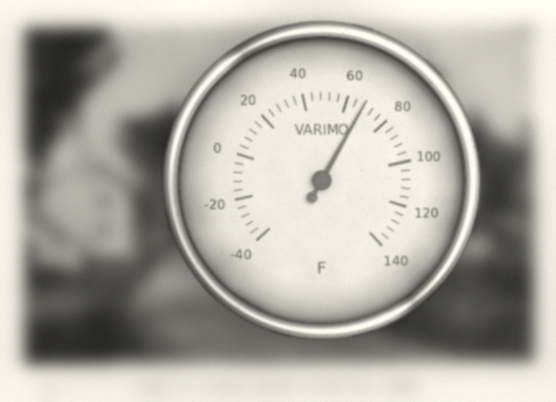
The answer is 68 °F
